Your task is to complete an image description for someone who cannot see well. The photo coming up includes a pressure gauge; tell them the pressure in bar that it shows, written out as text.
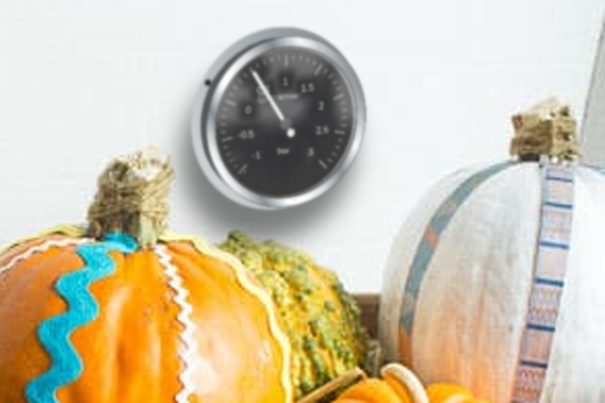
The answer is 0.5 bar
